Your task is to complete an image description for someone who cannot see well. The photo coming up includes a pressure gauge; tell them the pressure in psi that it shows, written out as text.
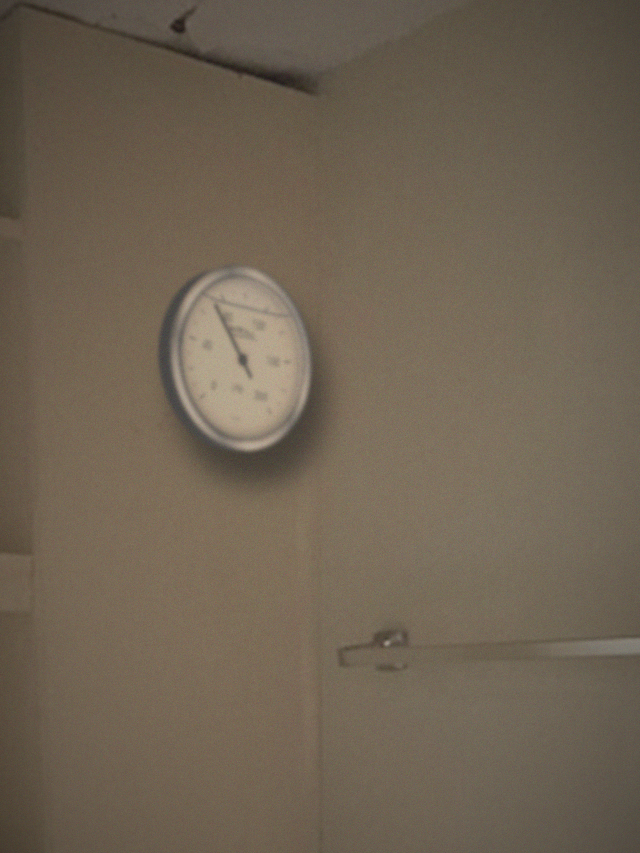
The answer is 70 psi
